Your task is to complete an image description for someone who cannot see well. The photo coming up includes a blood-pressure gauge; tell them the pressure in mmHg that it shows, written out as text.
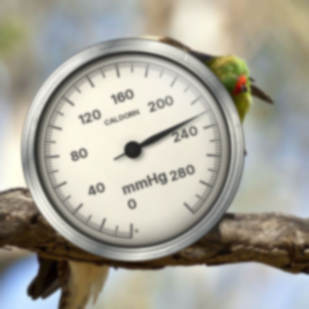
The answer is 230 mmHg
